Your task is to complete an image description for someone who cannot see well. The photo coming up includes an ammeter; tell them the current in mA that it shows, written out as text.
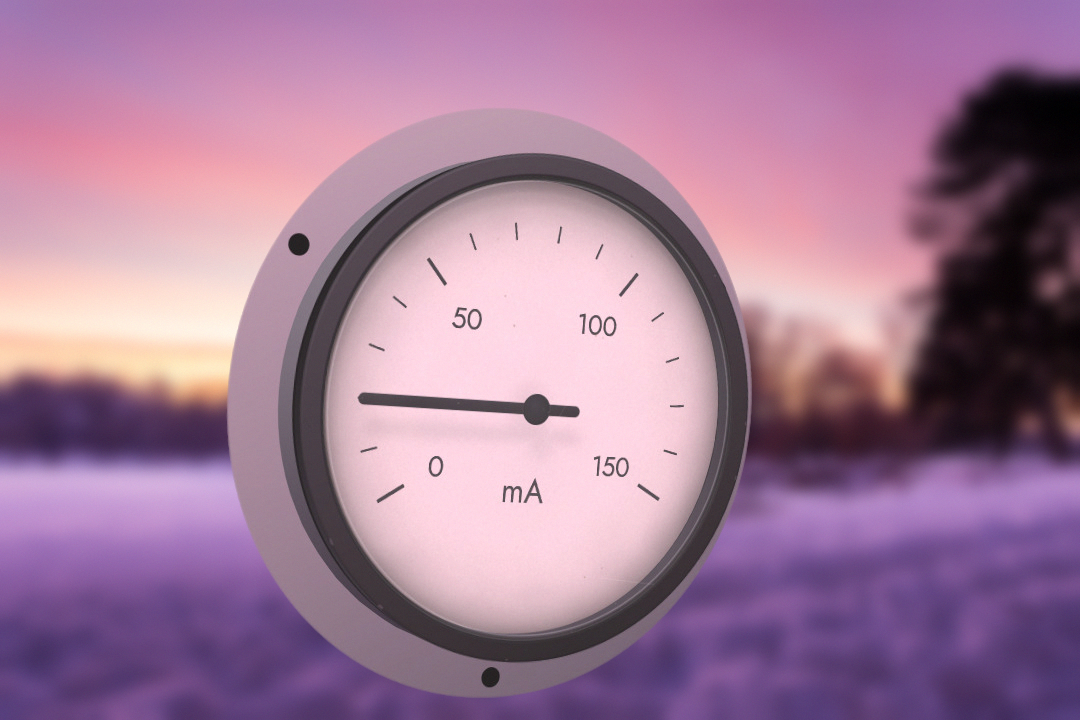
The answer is 20 mA
